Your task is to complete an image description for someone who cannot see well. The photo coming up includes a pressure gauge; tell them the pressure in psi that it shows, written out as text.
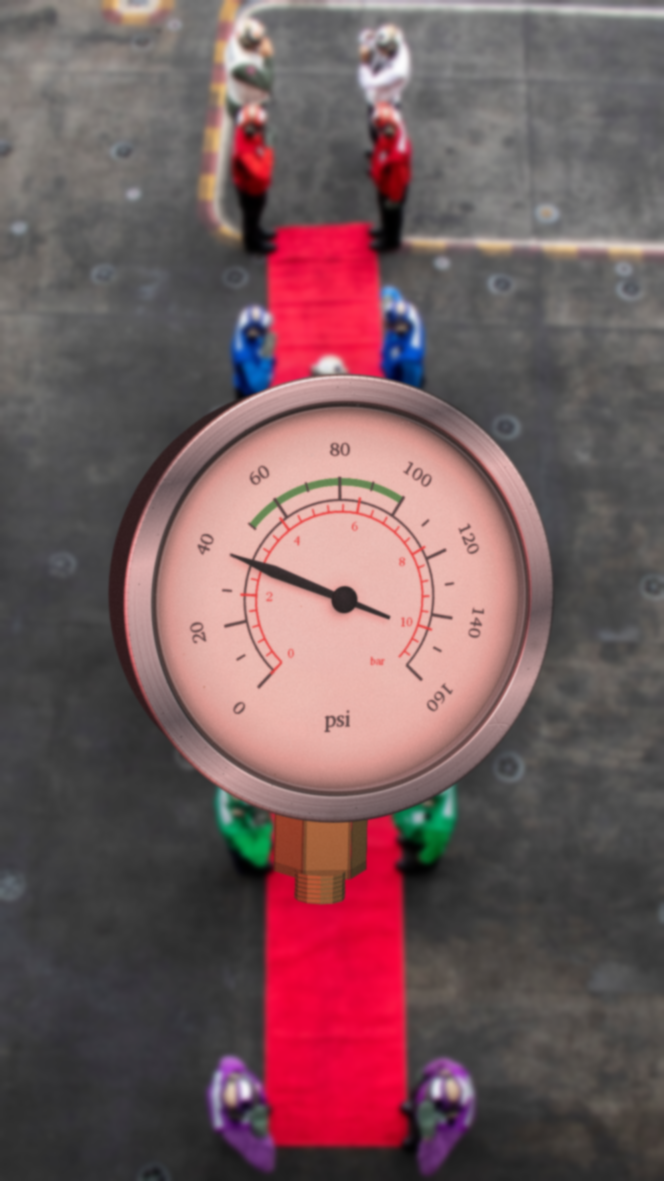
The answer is 40 psi
